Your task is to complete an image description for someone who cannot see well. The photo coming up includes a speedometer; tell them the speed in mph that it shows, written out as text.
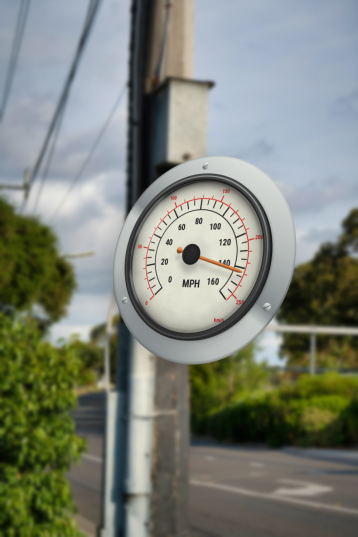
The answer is 142.5 mph
